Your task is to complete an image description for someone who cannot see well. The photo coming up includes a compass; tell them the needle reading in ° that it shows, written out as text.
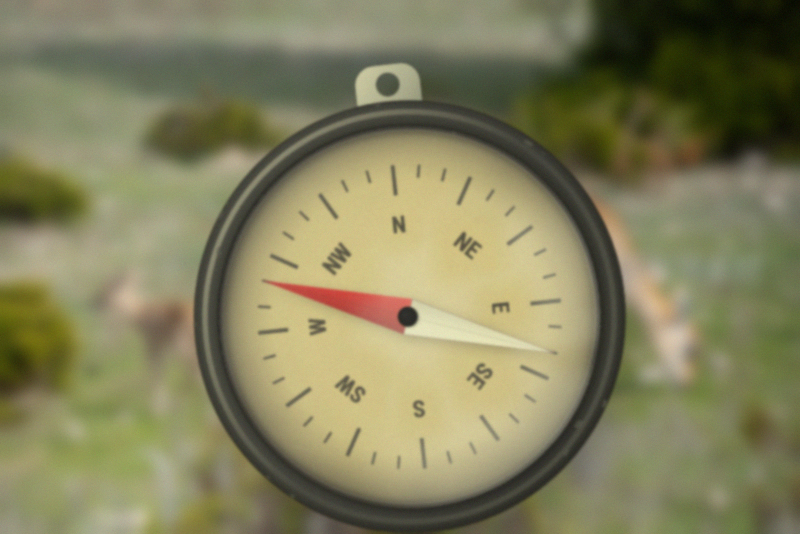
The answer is 290 °
